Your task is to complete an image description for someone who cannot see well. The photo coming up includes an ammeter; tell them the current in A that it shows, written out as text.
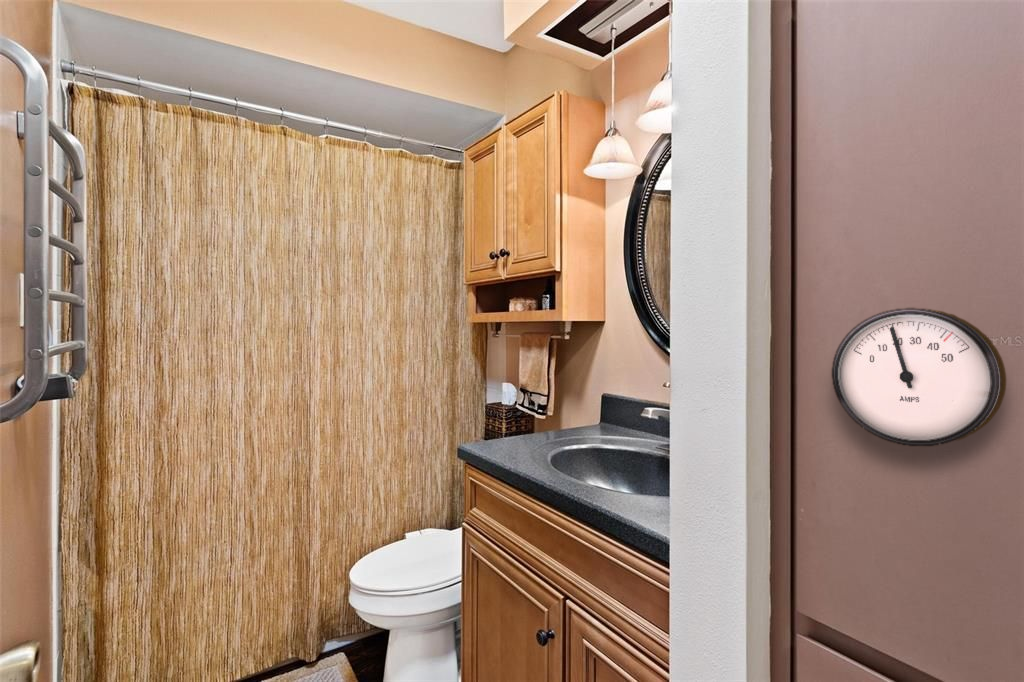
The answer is 20 A
